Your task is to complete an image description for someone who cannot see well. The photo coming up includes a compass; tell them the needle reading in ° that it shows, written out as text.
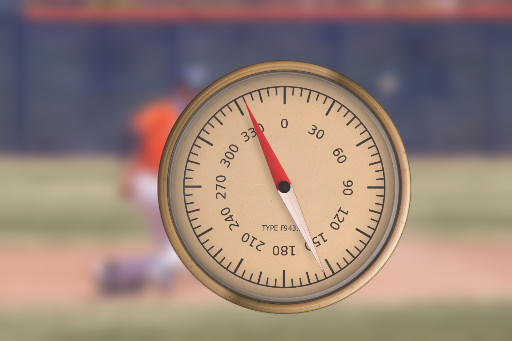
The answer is 335 °
